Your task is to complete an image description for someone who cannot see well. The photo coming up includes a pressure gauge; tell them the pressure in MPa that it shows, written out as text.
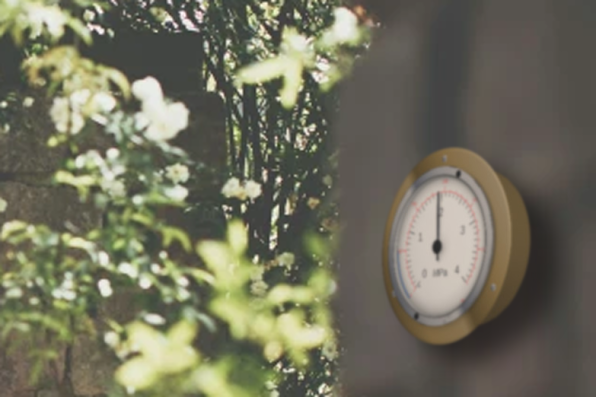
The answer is 2 MPa
